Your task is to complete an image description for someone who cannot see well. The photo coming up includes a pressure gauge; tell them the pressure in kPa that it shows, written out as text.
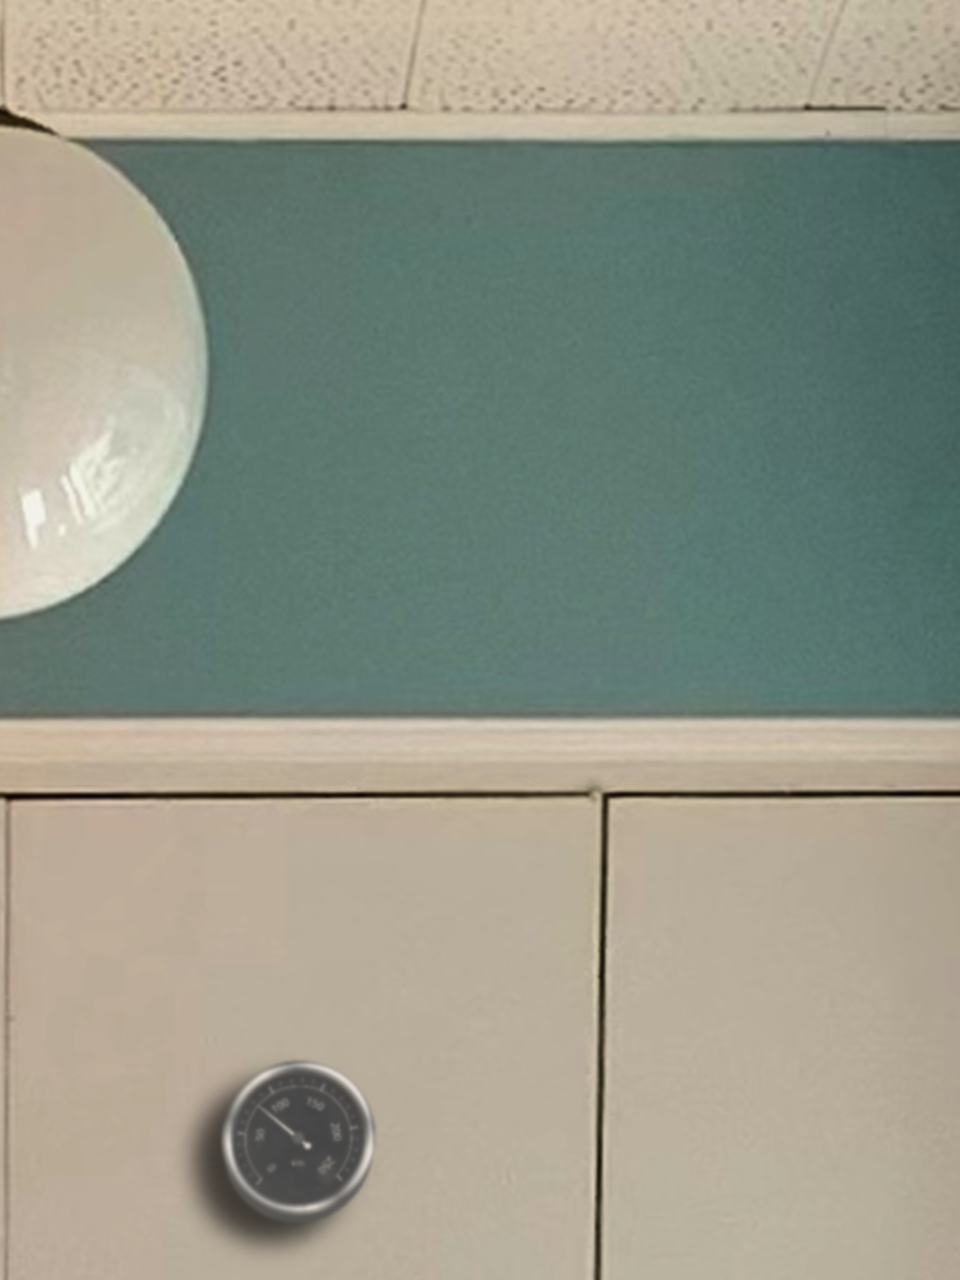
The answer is 80 kPa
